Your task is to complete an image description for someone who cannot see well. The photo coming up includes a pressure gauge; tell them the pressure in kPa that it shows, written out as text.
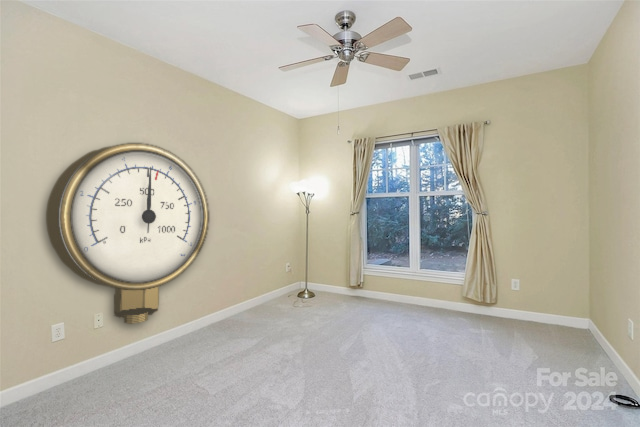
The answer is 500 kPa
